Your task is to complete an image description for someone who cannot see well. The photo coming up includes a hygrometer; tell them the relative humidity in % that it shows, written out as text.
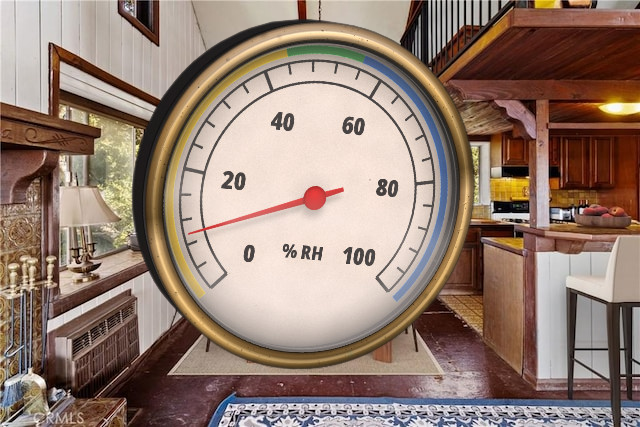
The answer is 10 %
